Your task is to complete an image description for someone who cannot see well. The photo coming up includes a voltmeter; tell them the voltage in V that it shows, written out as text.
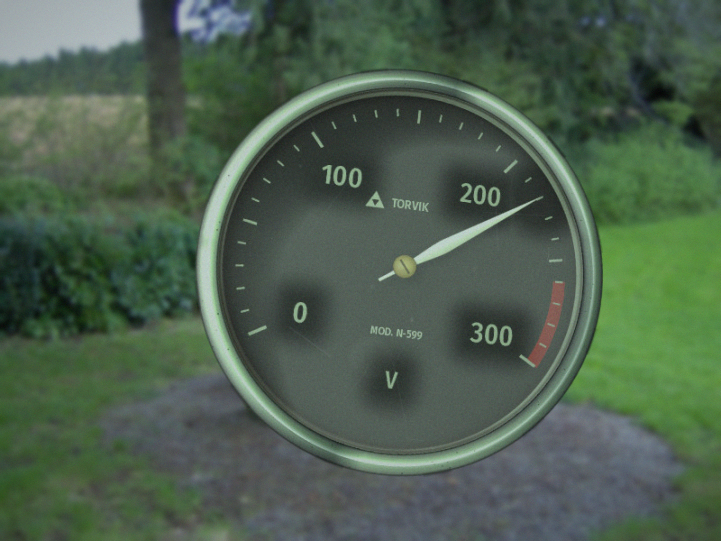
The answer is 220 V
